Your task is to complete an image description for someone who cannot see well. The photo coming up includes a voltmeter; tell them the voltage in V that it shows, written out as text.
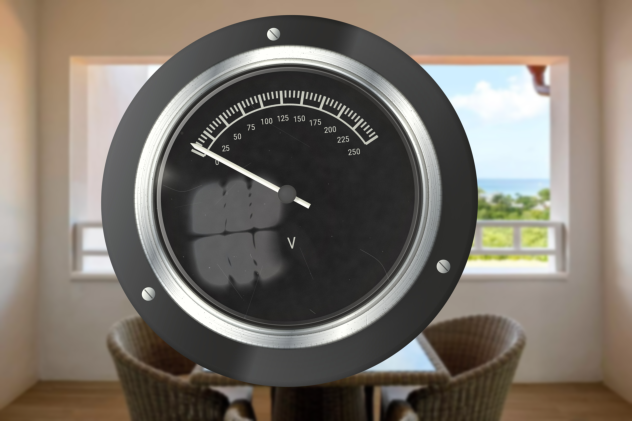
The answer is 5 V
